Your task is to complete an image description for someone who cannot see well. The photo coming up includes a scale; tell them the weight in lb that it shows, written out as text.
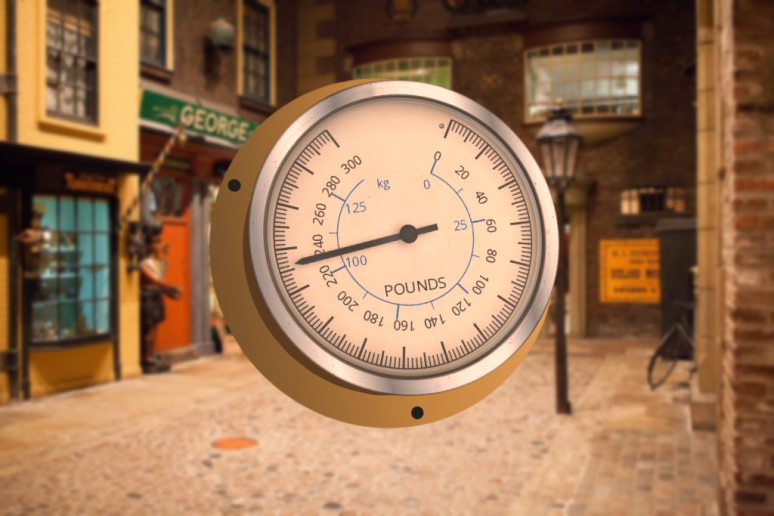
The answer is 232 lb
